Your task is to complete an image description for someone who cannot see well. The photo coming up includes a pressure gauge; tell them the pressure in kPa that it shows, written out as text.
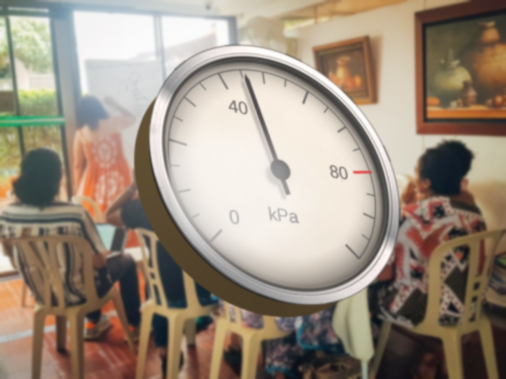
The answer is 45 kPa
